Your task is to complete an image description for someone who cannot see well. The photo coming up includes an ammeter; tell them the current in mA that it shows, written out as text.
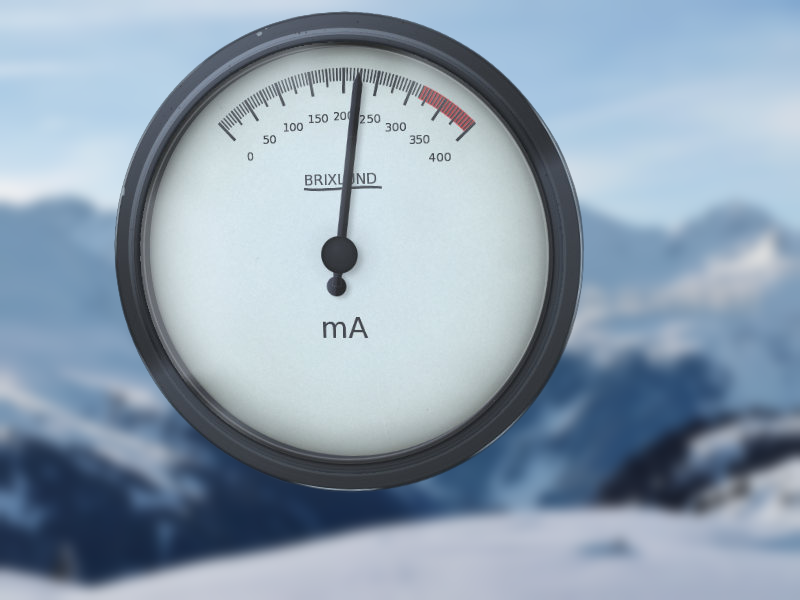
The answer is 225 mA
